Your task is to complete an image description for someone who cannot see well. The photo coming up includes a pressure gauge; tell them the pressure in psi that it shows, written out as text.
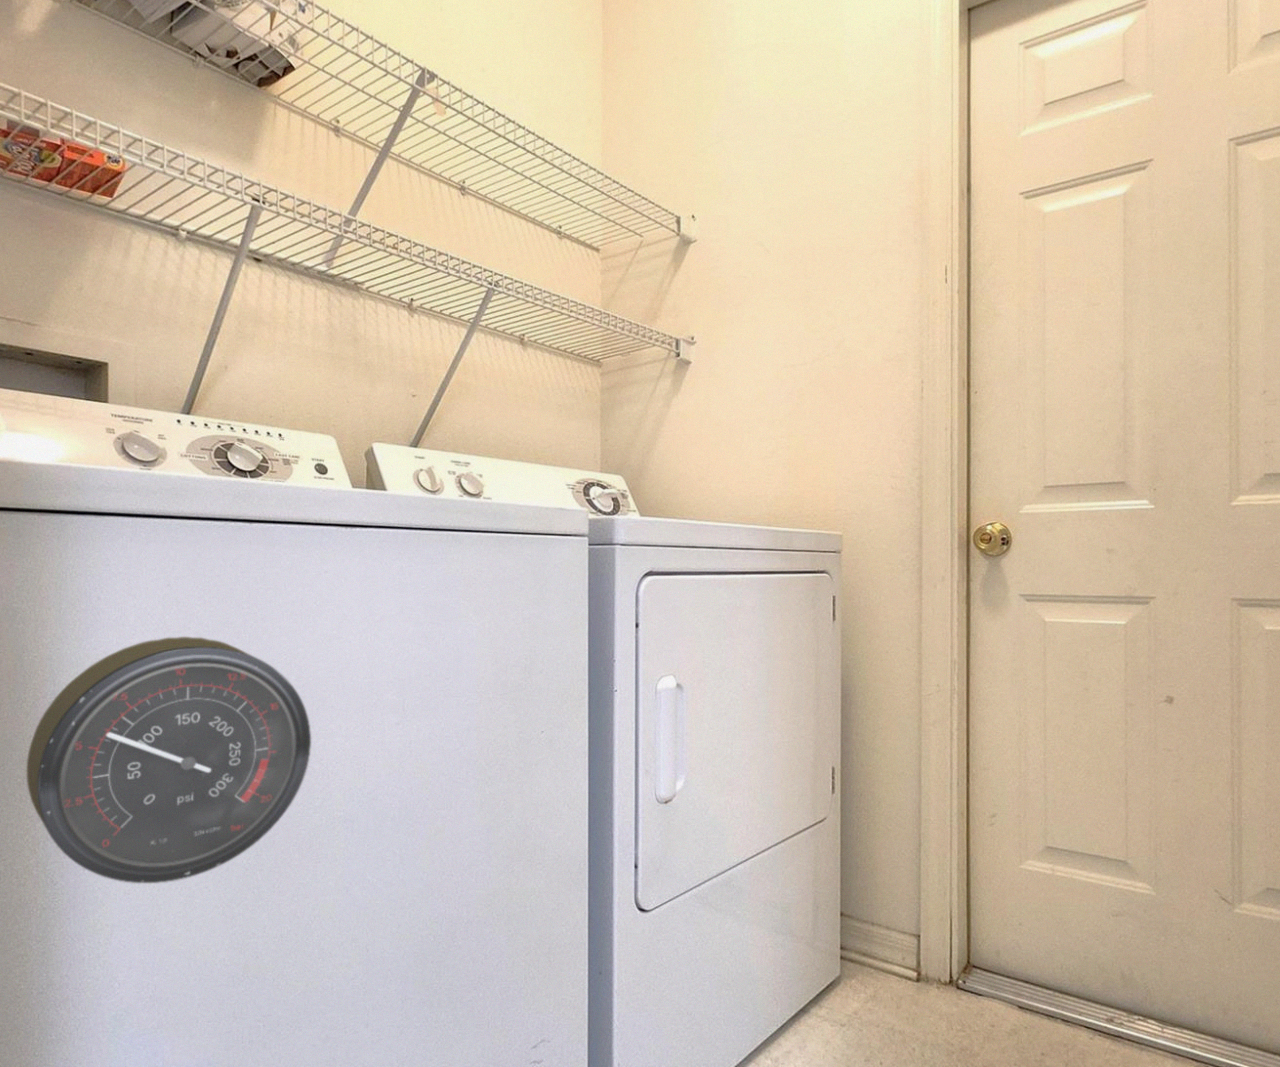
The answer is 85 psi
